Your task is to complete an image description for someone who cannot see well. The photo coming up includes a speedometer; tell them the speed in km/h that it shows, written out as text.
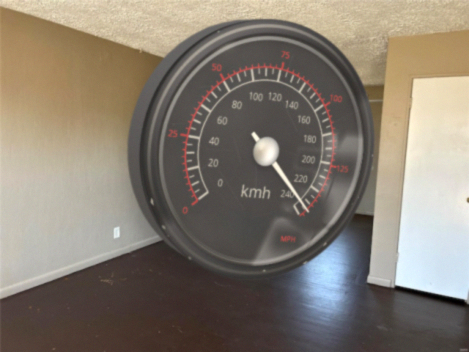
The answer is 235 km/h
